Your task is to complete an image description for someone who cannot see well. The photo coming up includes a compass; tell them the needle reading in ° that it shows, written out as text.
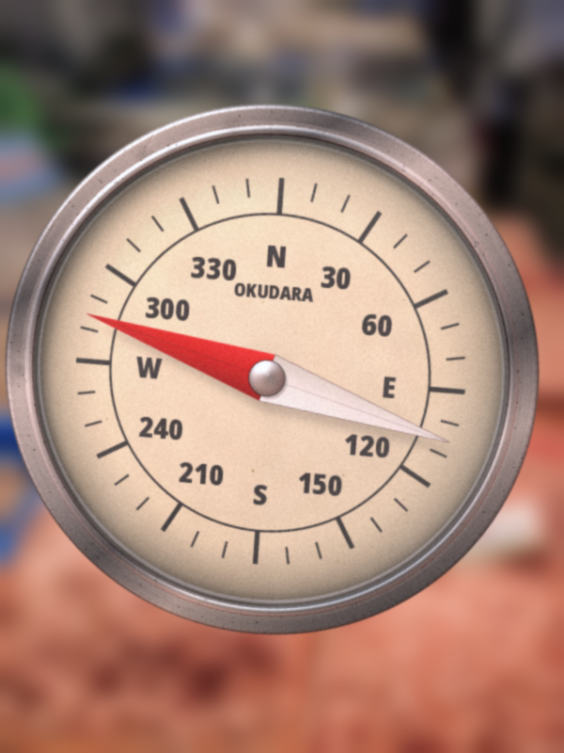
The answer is 285 °
